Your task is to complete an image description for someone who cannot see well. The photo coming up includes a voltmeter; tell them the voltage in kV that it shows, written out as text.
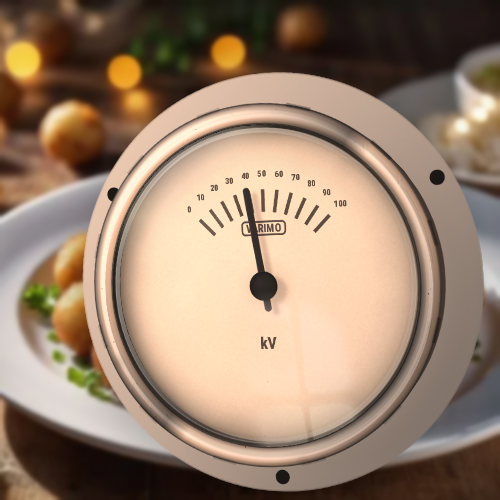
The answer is 40 kV
